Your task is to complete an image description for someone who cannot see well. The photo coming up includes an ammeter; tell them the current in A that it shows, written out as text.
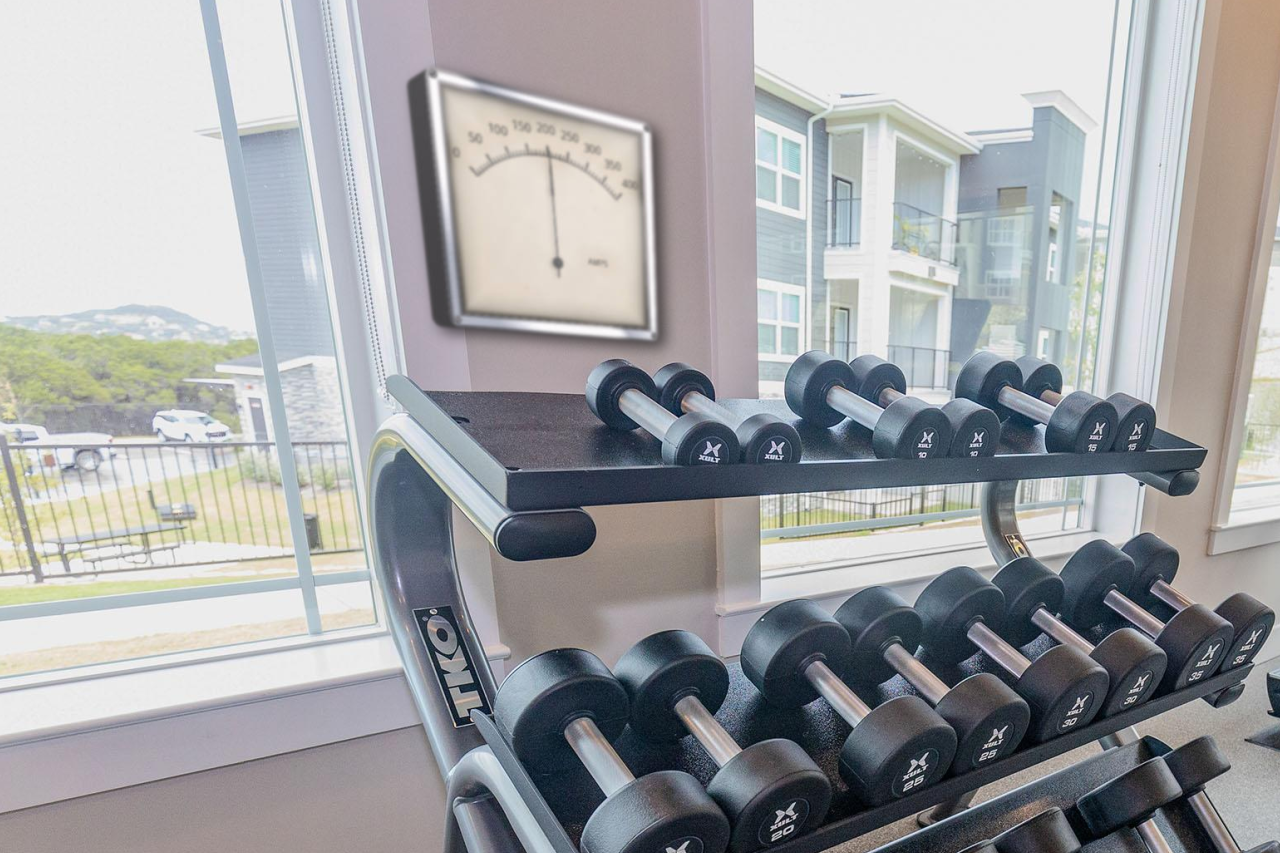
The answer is 200 A
